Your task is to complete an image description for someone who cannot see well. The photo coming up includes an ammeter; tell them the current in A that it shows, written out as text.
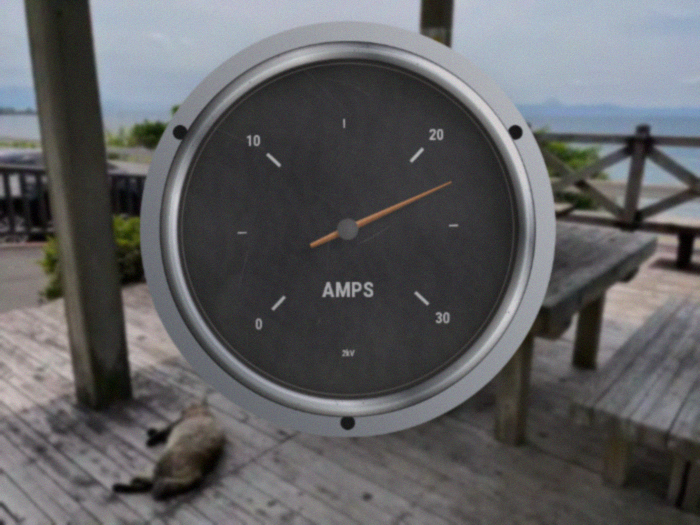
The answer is 22.5 A
